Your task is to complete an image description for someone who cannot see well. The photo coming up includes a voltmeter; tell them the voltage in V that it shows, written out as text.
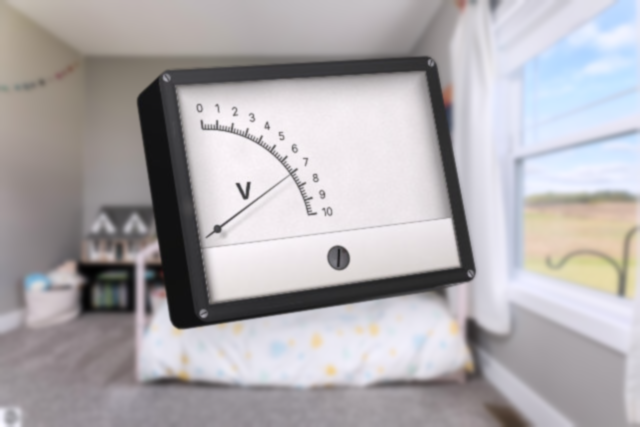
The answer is 7 V
